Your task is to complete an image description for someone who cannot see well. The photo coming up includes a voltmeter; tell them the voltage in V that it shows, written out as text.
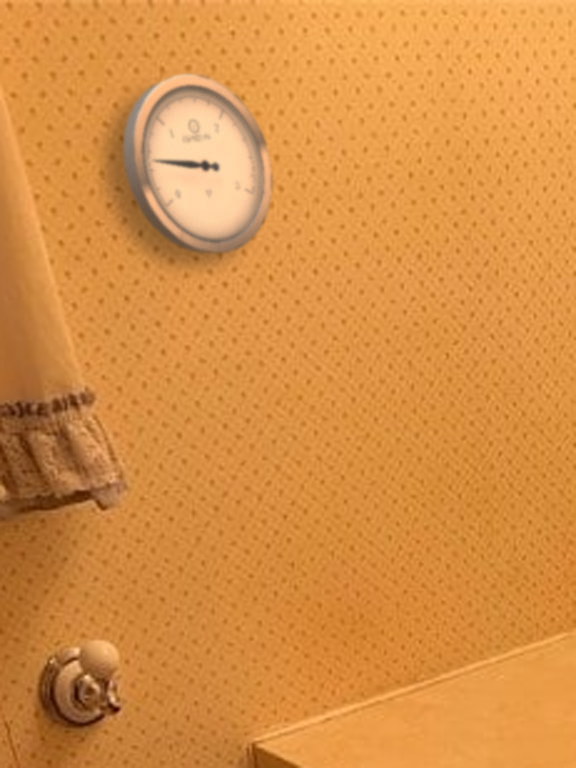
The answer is 0.5 V
